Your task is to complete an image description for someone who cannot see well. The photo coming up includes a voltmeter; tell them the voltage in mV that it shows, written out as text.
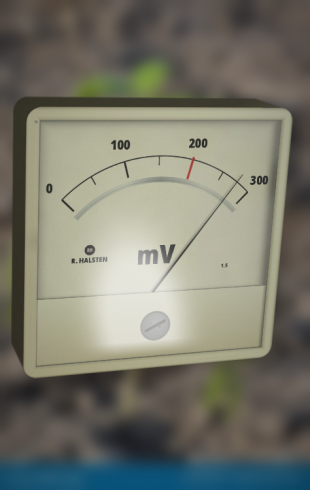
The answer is 275 mV
